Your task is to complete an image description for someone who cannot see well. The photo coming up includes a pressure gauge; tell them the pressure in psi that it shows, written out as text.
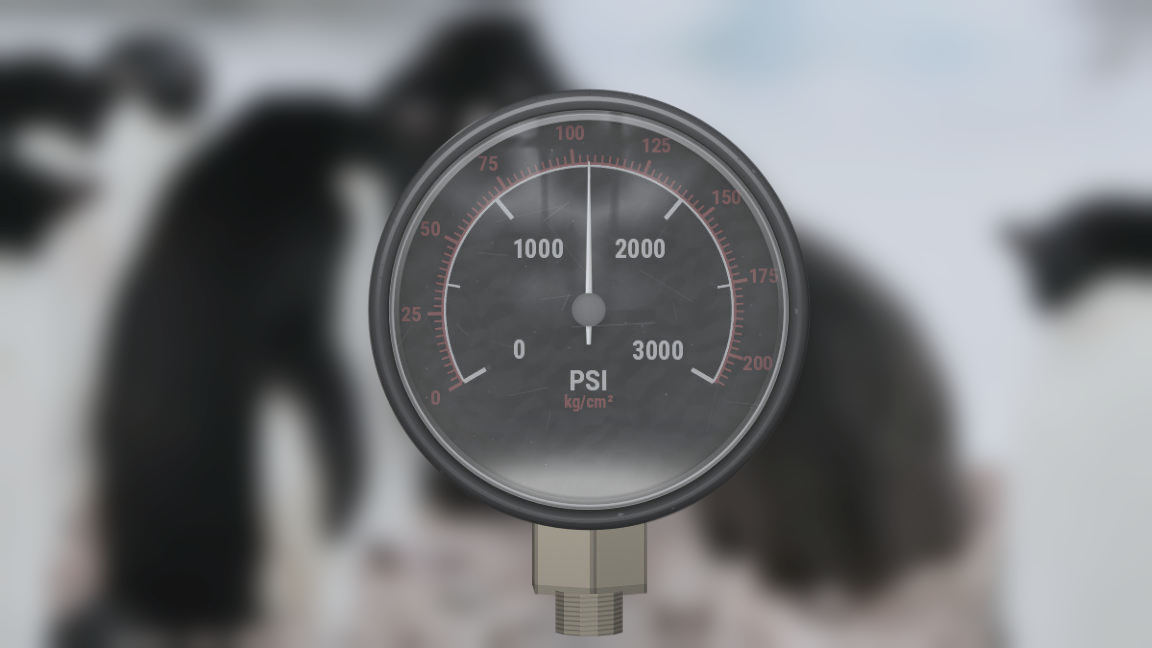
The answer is 1500 psi
